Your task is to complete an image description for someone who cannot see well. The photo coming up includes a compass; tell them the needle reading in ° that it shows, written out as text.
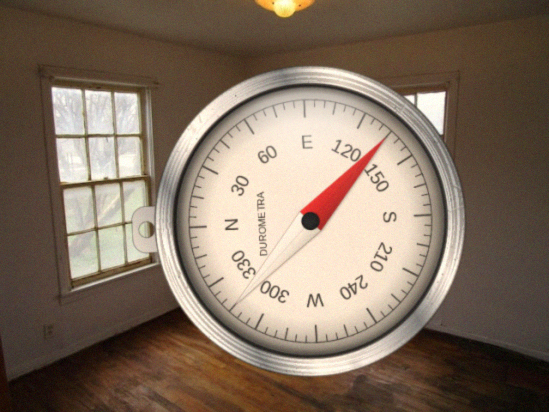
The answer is 135 °
